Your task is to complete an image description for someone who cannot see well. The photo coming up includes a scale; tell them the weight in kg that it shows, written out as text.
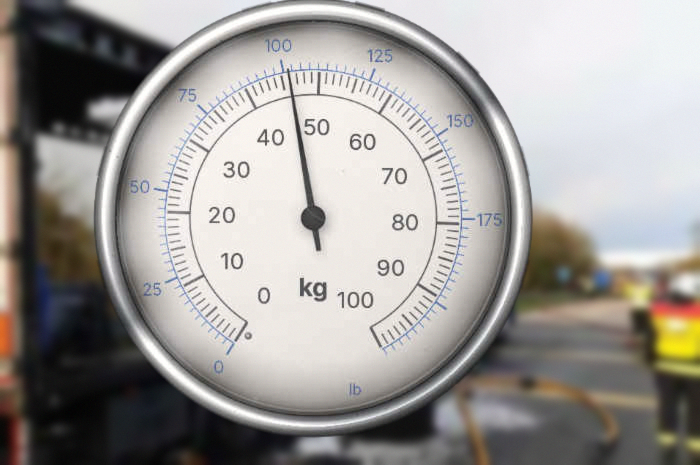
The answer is 46 kg
